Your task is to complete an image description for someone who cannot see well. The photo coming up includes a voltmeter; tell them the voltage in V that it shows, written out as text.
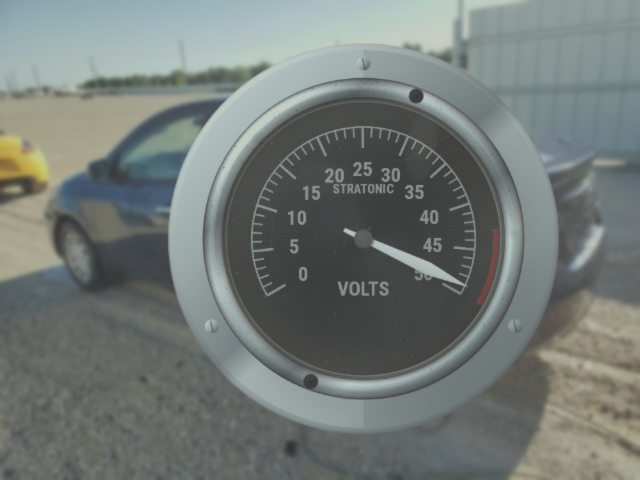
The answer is 49 V
